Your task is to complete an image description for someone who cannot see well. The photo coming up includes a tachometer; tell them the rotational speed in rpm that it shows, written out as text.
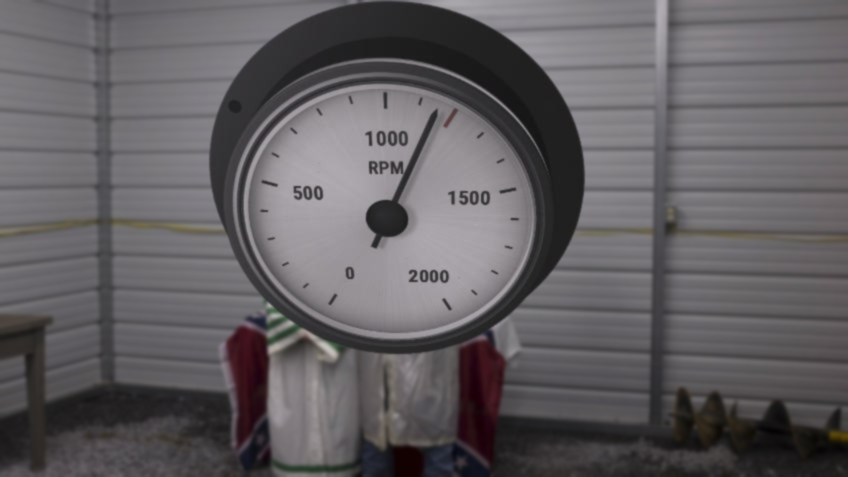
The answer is 1150 rpm
